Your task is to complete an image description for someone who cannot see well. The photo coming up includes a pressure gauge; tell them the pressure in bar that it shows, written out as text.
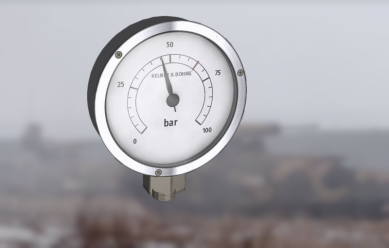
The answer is 45 bar
